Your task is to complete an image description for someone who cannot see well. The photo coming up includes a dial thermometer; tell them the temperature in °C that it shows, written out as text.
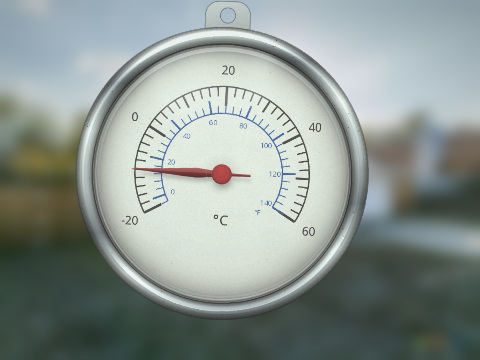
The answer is -10 °C
